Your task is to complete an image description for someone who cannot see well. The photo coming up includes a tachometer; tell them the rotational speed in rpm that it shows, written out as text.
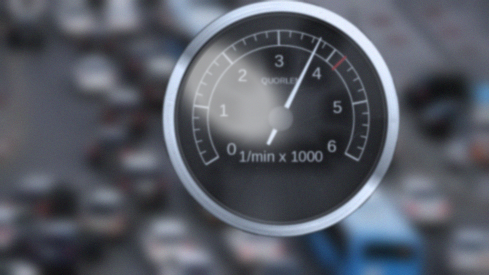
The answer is 3700 rpm
